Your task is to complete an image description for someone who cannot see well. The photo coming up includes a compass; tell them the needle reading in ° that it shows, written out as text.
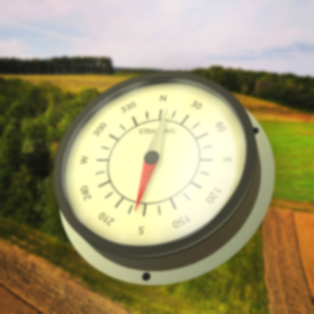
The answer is 187.5 °
